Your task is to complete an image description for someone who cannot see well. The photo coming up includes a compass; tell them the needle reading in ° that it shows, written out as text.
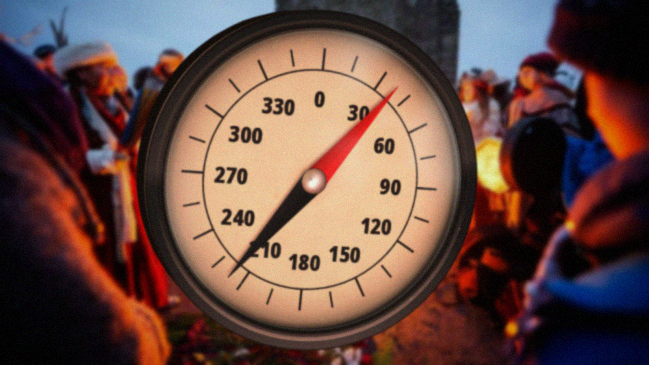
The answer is 37.5 °
